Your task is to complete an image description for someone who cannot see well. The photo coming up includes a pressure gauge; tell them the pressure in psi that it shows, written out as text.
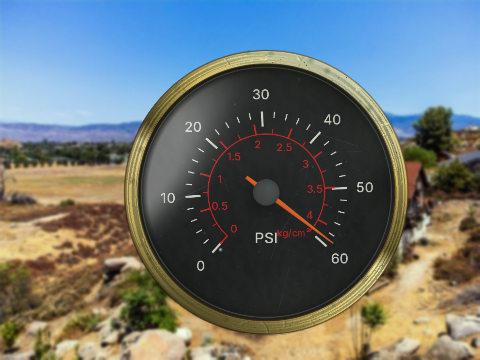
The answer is 59 psi
